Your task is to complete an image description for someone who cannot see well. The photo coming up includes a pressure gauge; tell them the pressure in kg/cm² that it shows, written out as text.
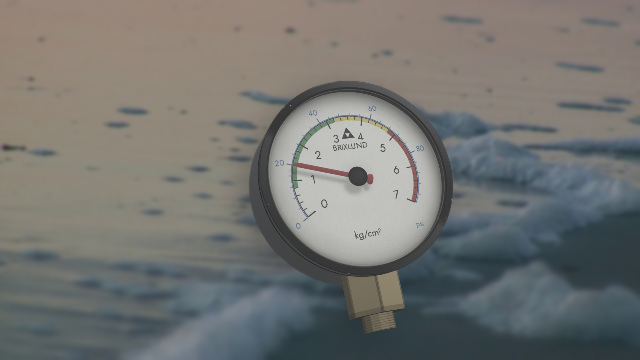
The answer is 1.4 kg/cm²
